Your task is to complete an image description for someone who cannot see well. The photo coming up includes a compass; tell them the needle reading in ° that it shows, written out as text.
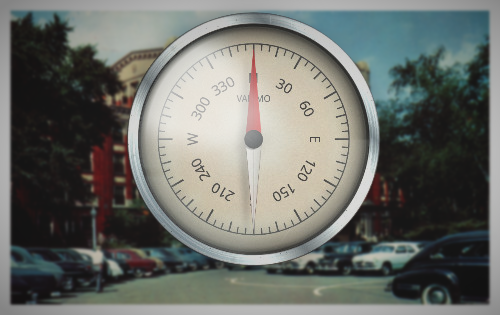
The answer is 0 °
